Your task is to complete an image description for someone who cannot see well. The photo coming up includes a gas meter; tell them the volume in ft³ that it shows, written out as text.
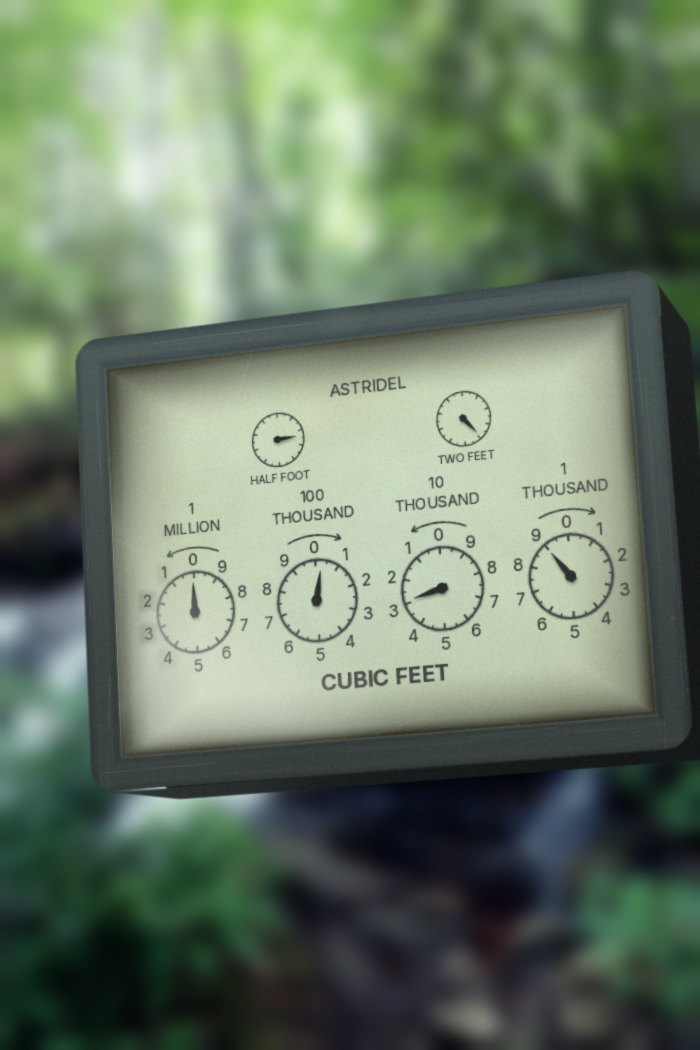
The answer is 2900 ft³
